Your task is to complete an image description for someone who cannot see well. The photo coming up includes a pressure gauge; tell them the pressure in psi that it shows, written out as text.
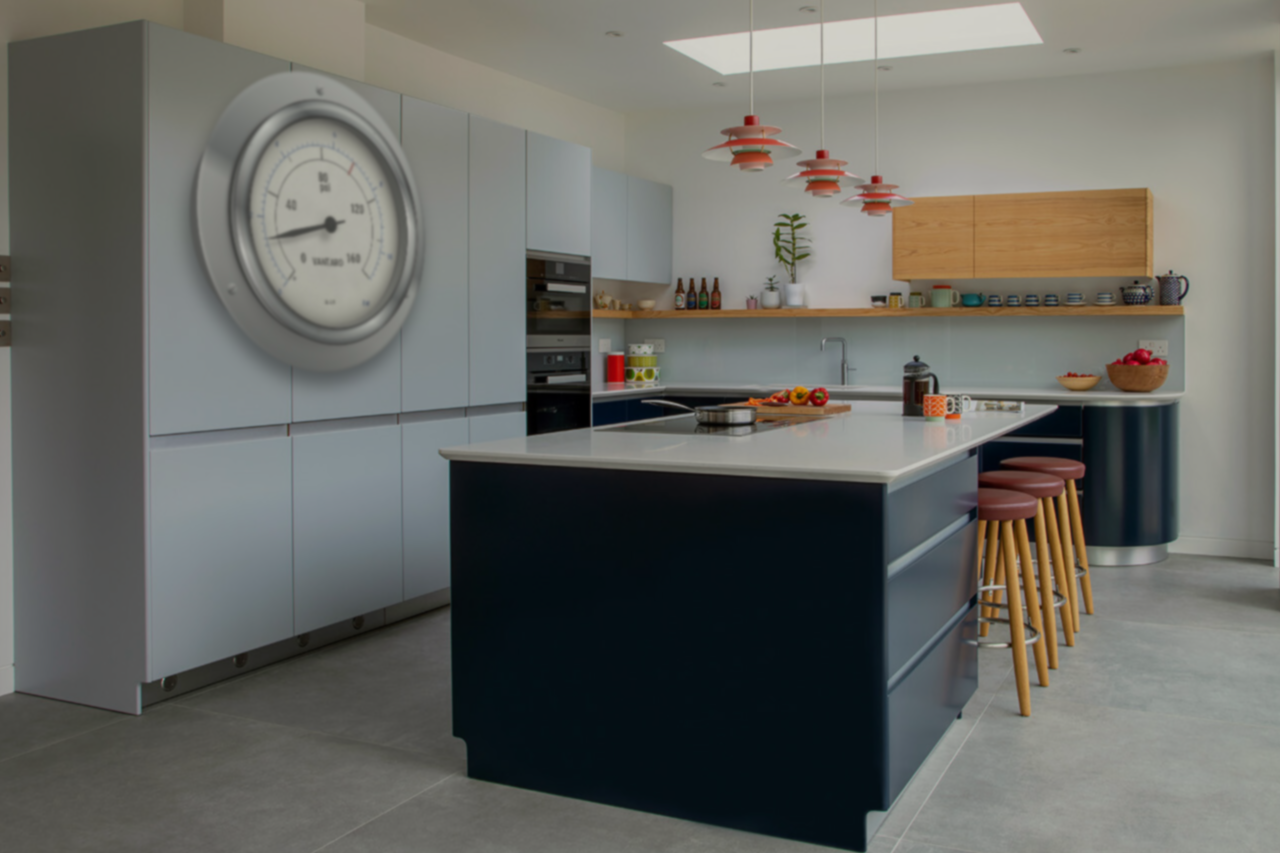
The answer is 20 psi
